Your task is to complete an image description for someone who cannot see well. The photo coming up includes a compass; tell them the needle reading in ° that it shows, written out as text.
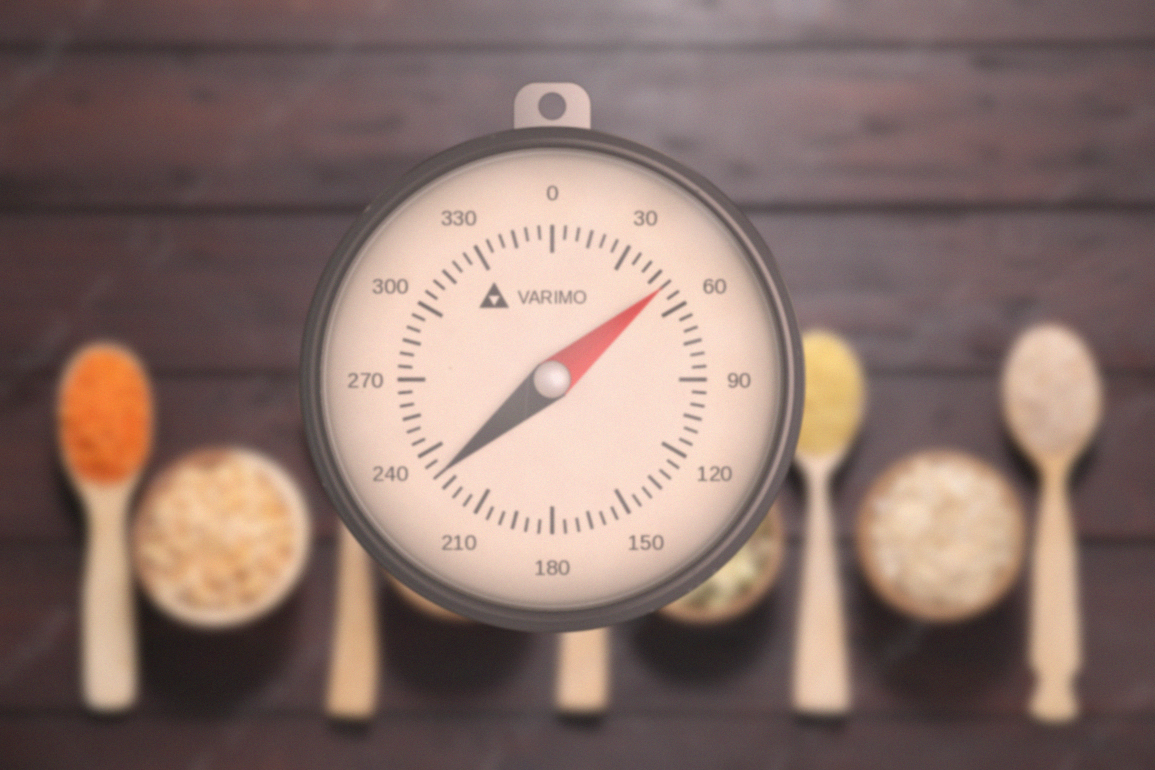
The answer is 50 °
